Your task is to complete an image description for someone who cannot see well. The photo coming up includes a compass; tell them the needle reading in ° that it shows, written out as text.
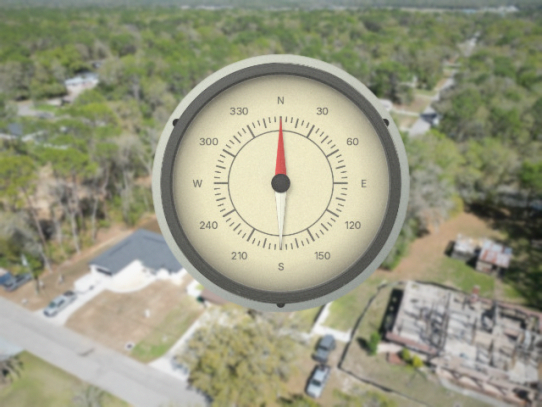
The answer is 0 °
